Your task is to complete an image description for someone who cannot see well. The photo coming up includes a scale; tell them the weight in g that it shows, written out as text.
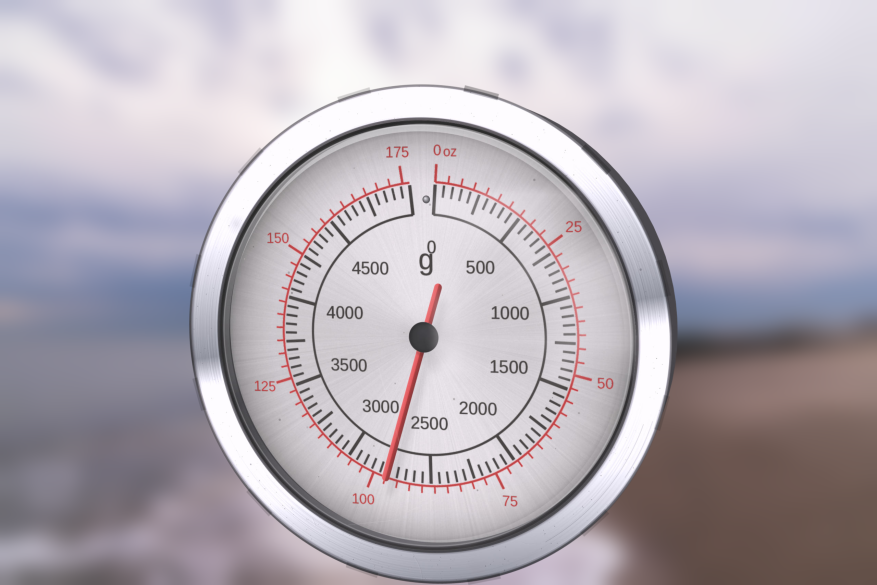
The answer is 2750 g
